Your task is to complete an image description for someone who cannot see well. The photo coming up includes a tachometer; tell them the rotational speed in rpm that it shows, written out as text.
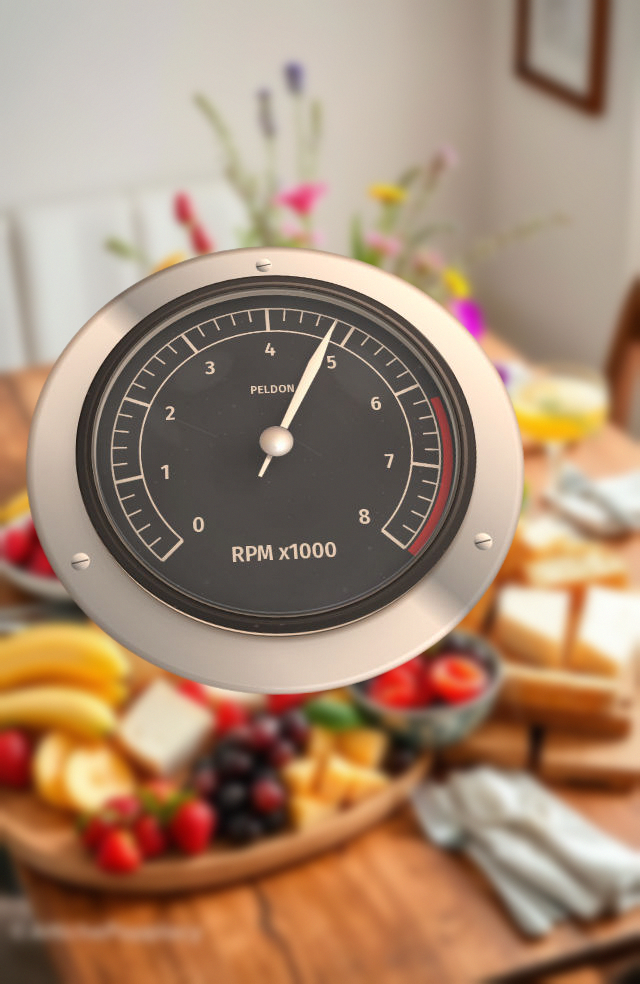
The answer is 4800 rpm
